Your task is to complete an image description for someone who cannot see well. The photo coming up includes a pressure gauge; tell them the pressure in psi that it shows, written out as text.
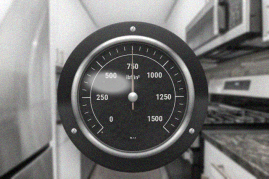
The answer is 750 psi
